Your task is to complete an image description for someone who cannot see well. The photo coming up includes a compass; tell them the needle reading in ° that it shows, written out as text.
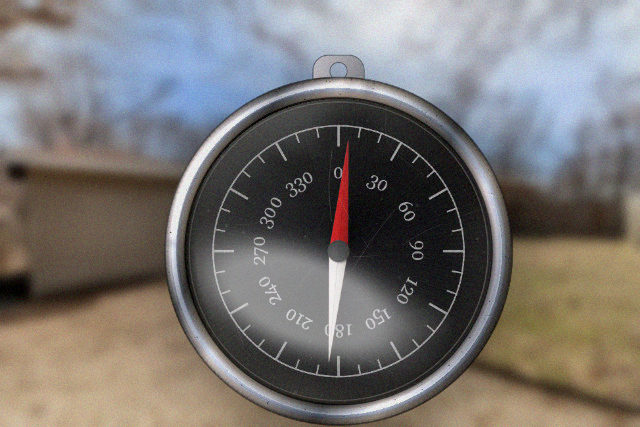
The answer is 5 °
